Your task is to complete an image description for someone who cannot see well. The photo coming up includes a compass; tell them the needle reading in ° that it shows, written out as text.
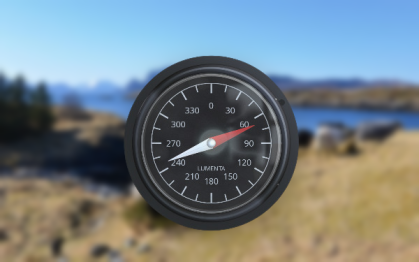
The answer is 67.5 °
